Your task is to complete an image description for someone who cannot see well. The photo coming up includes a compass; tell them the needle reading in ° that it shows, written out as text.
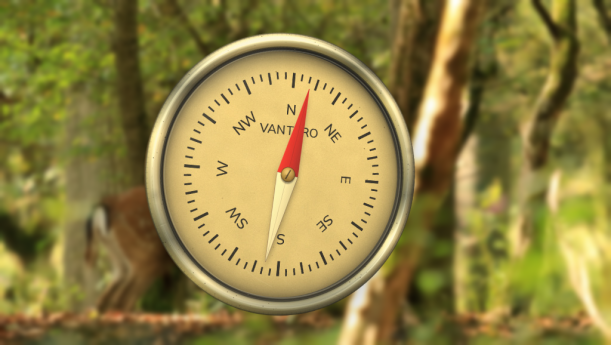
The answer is 10 °
